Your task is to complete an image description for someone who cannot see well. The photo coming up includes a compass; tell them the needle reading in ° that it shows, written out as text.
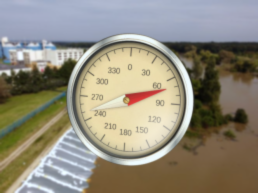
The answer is 70 °
